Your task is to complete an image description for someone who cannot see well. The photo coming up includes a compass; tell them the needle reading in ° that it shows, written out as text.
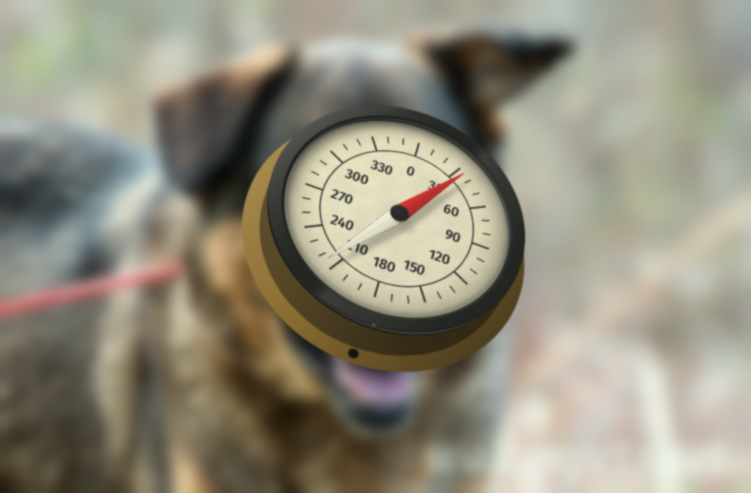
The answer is 35 °
